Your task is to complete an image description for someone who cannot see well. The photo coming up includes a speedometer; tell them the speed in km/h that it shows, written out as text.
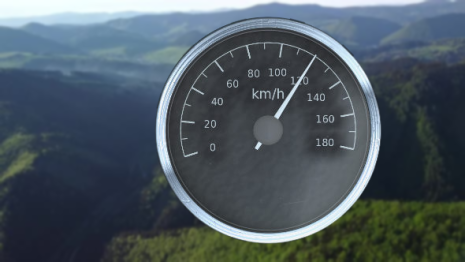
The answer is 120 km/h
